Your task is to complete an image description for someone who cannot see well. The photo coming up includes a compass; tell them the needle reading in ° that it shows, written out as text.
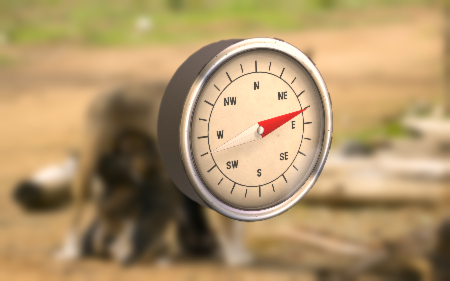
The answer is 75 °
